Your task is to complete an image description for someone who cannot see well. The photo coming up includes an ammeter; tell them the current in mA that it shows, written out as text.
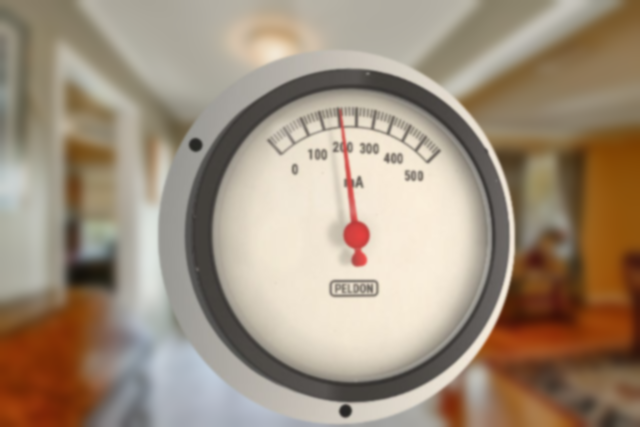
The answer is 200 mA
